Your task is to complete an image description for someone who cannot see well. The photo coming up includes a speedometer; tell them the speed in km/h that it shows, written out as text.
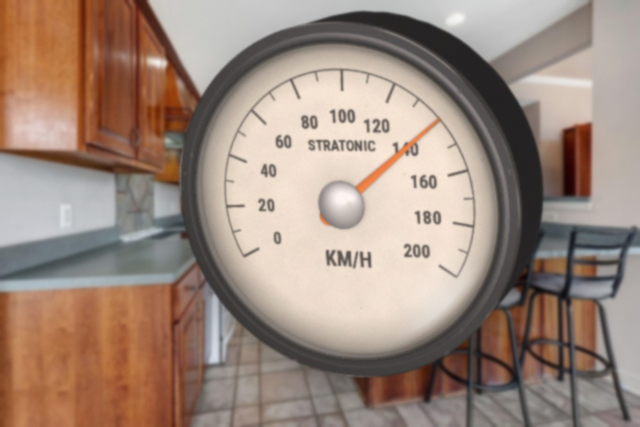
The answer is 140 km/h
